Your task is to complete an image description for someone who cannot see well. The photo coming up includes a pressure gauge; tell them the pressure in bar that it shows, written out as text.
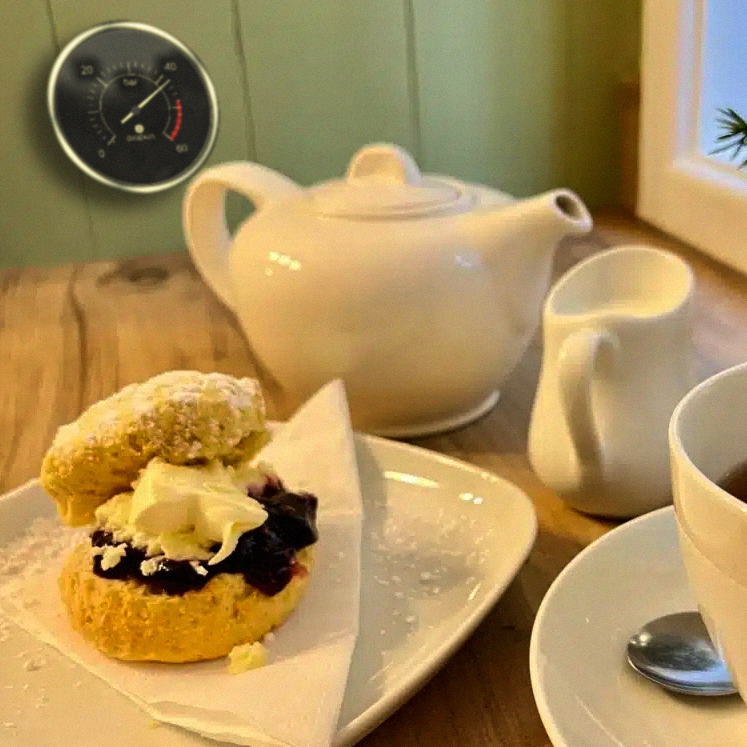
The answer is 42 bar
